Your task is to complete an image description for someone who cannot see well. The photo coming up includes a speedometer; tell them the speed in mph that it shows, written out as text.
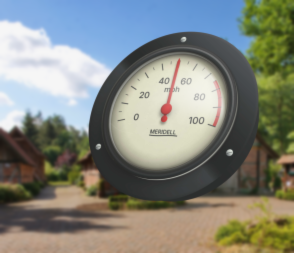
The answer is 50 mph
